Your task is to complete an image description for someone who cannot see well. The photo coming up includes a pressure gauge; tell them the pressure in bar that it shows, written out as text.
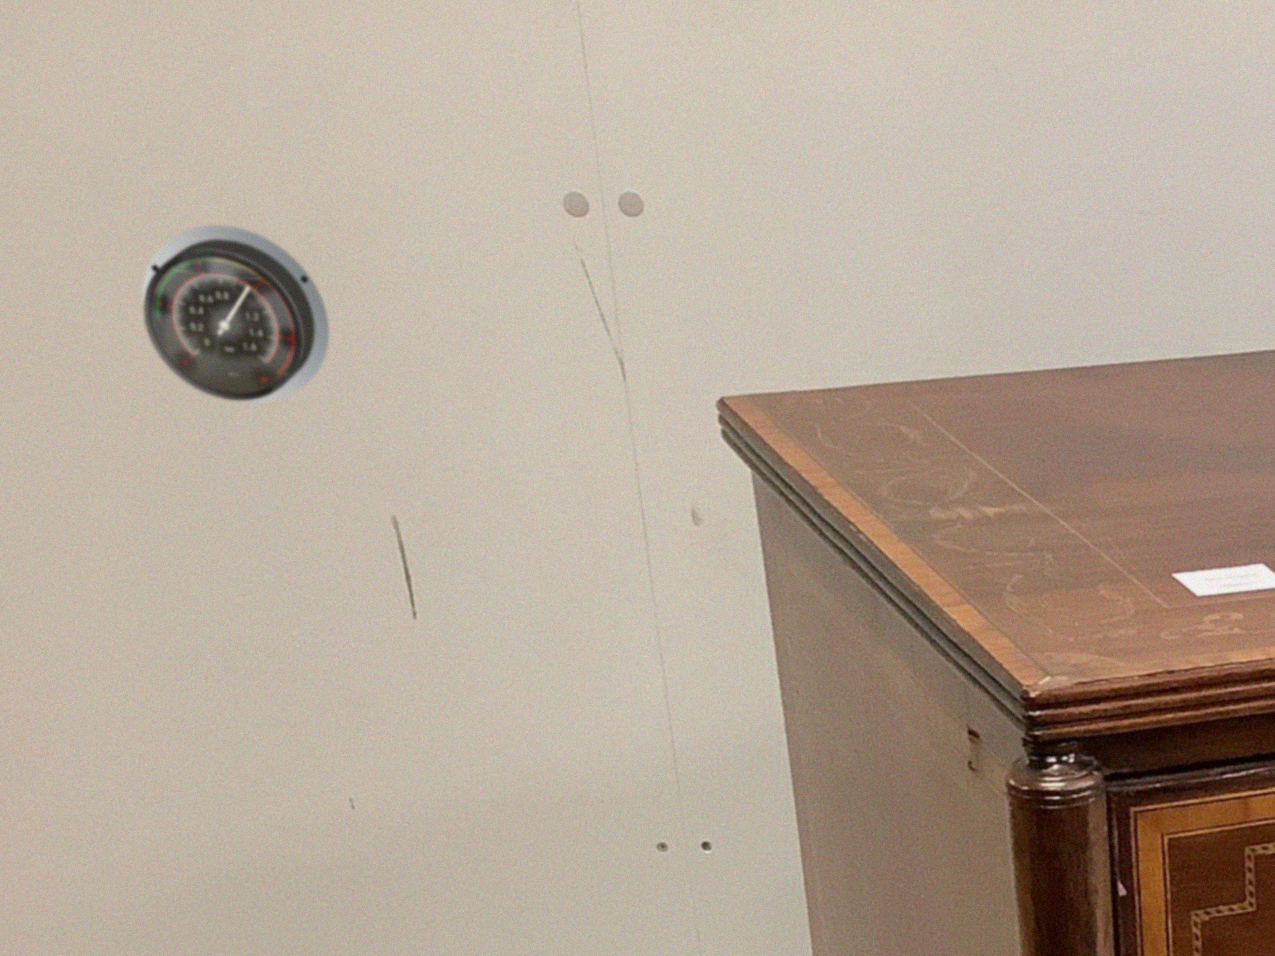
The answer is 1 bar
